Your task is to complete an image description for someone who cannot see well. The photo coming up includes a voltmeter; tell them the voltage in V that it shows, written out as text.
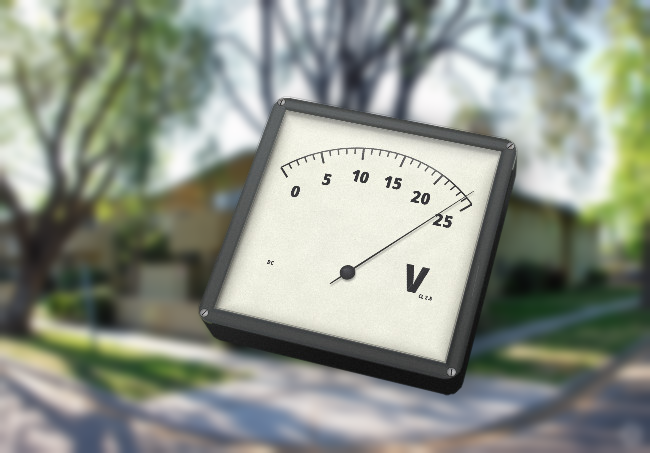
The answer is 24 V
